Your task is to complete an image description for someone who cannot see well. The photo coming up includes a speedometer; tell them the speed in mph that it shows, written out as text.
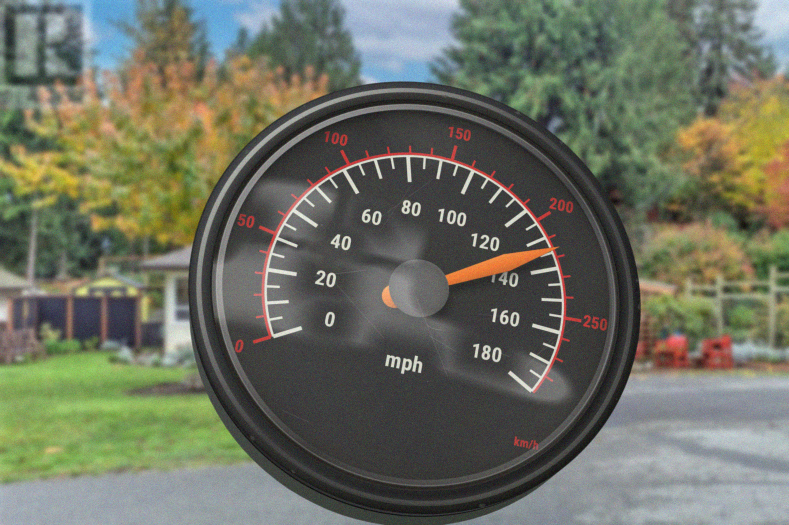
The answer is 135 mph
